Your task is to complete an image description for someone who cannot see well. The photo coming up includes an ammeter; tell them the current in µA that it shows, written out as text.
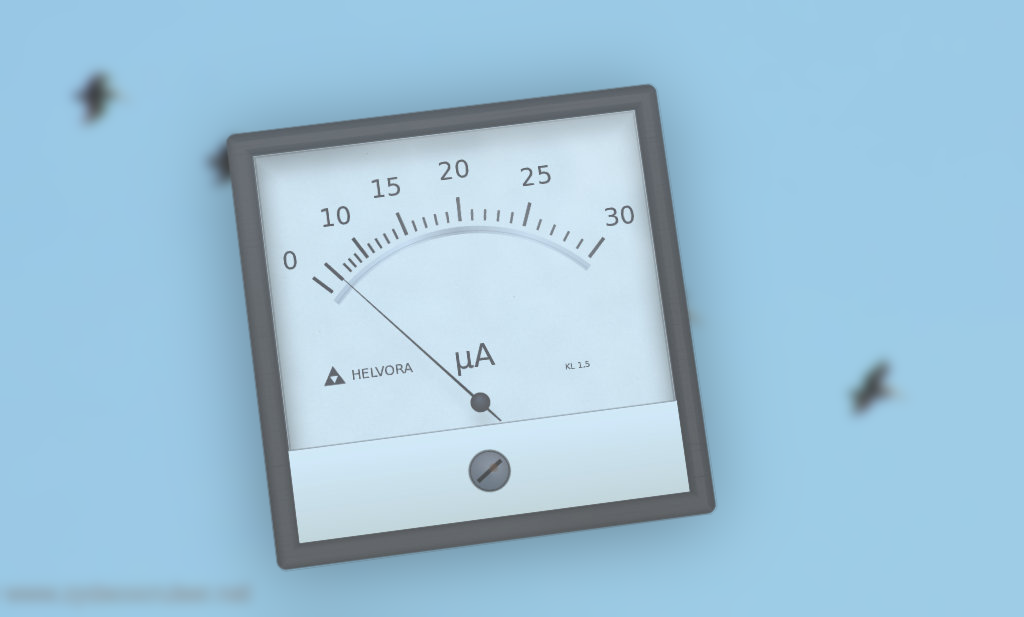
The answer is 5 µA
